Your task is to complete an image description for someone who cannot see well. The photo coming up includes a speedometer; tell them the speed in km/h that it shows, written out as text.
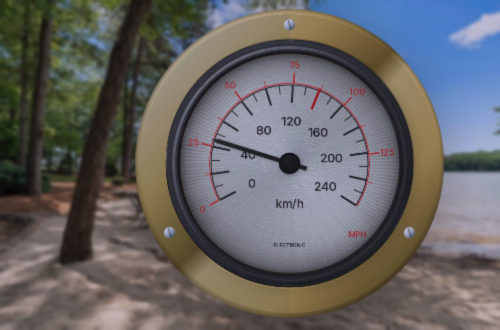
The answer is 45 km/h
